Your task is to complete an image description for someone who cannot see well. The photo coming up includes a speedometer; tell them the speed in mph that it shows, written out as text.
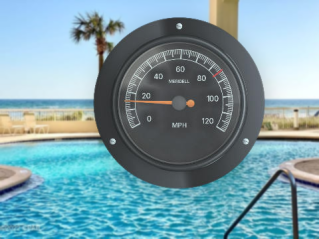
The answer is 15 mph
